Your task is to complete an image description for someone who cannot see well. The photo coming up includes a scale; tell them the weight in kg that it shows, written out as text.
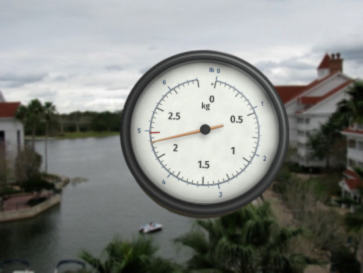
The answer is 2.15 kg
